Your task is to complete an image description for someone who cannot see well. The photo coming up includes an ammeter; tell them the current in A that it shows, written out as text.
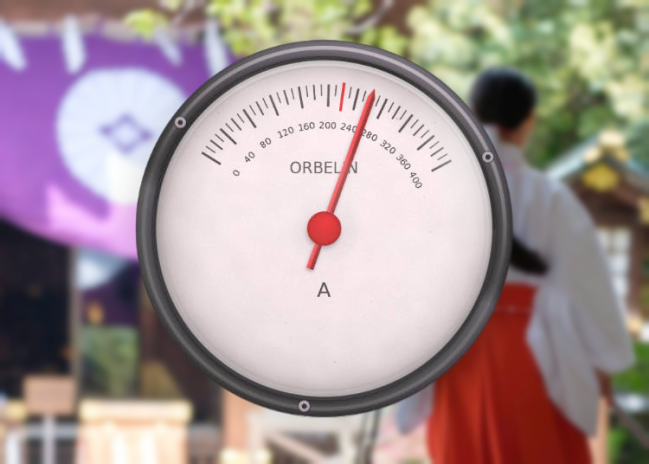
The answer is 260 A
